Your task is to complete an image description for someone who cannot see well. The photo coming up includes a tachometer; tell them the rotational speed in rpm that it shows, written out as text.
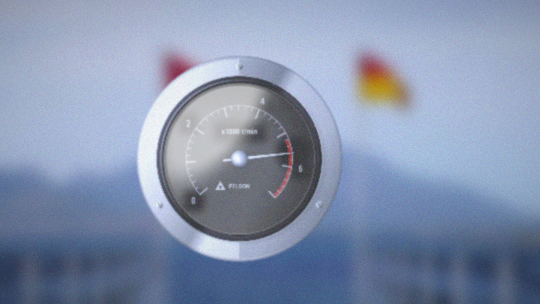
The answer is 5600 rpm
